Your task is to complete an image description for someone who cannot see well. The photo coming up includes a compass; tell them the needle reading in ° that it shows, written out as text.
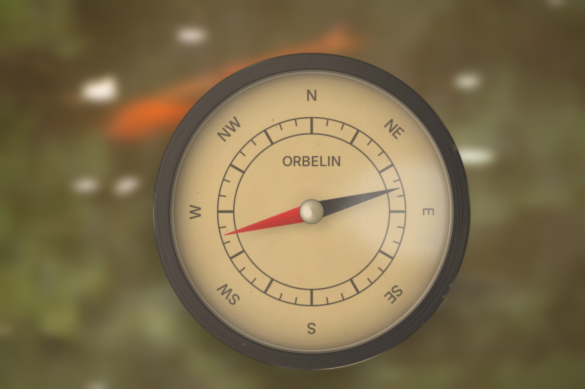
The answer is 255 °
